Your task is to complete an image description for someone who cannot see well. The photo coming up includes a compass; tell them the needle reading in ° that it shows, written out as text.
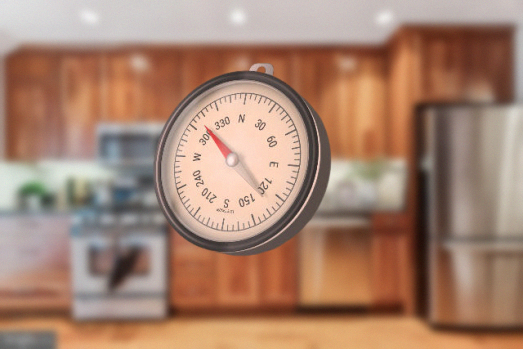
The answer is 310 °
